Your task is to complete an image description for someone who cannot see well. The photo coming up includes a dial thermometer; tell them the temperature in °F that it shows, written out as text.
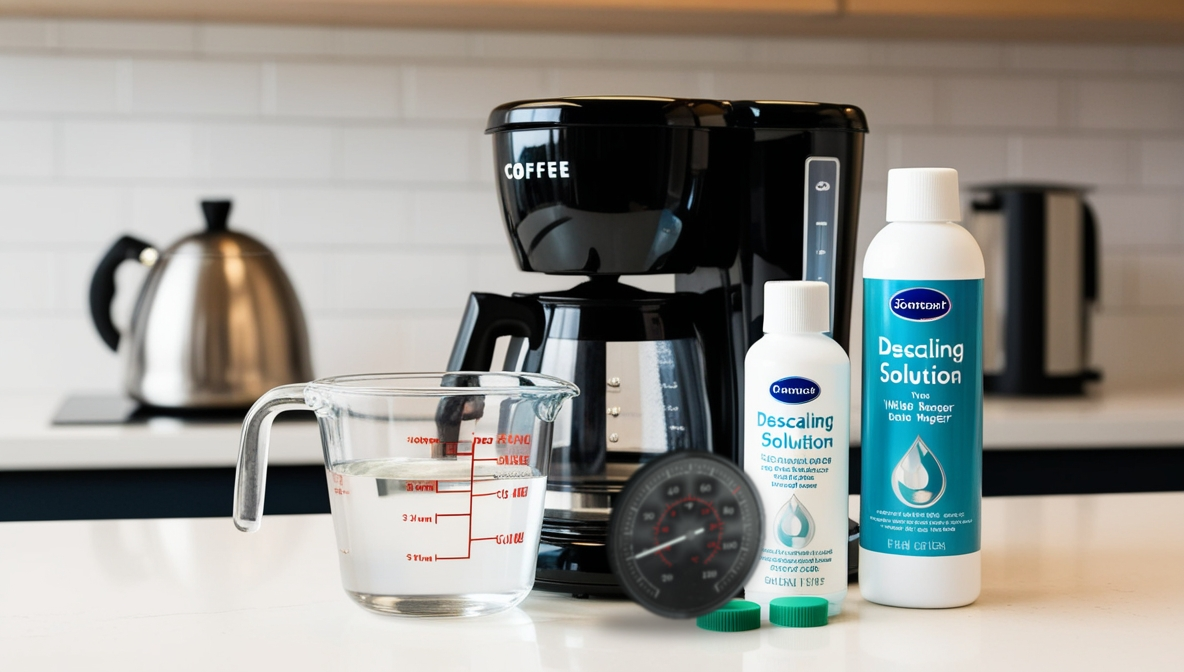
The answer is 0 °F
